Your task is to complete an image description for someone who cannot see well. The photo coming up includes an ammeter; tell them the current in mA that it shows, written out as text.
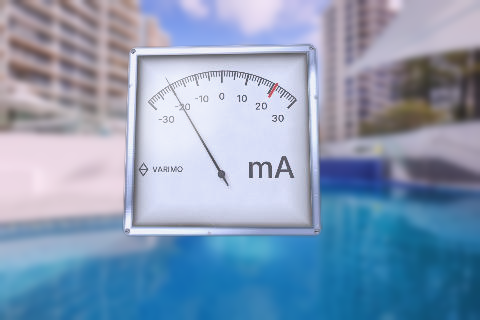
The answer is -20 mA
